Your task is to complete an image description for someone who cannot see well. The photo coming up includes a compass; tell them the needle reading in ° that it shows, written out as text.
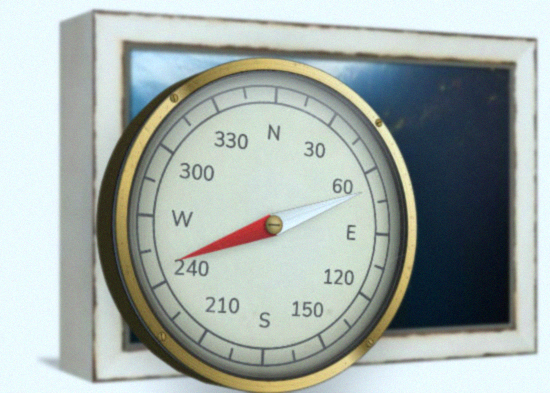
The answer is 247.5 °
